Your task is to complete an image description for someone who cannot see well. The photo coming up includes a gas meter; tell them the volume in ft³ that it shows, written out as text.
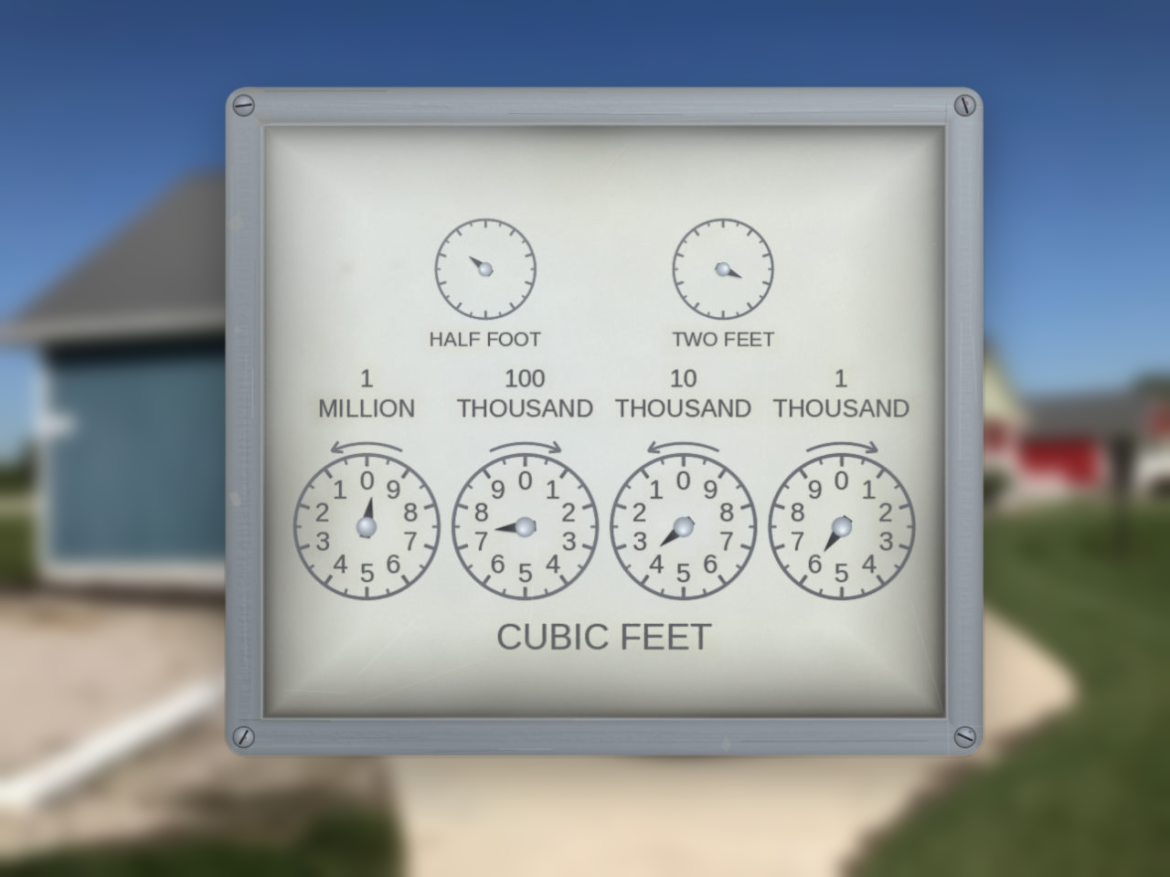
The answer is 973600 ft³
